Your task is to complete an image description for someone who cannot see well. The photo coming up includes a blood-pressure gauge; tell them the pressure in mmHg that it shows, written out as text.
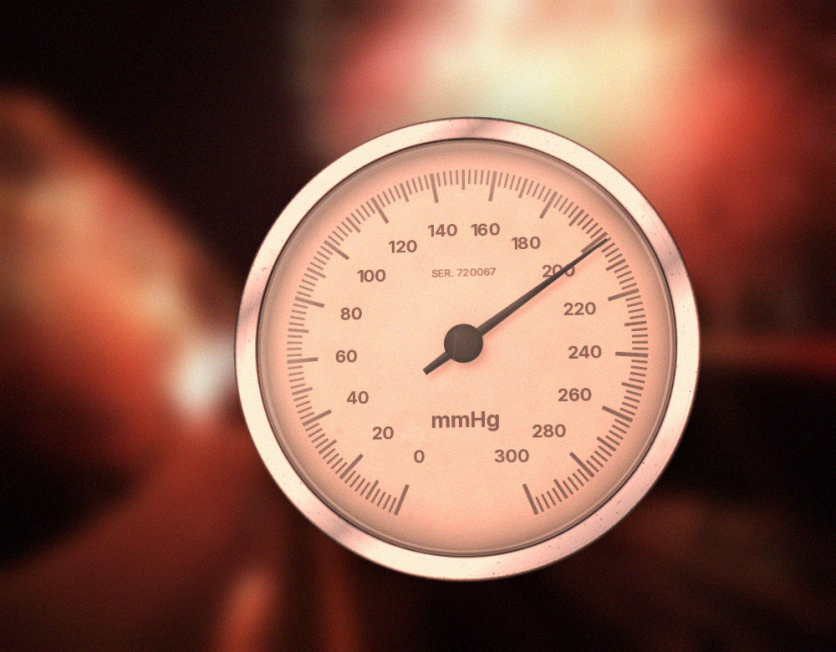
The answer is 202 mmHg
